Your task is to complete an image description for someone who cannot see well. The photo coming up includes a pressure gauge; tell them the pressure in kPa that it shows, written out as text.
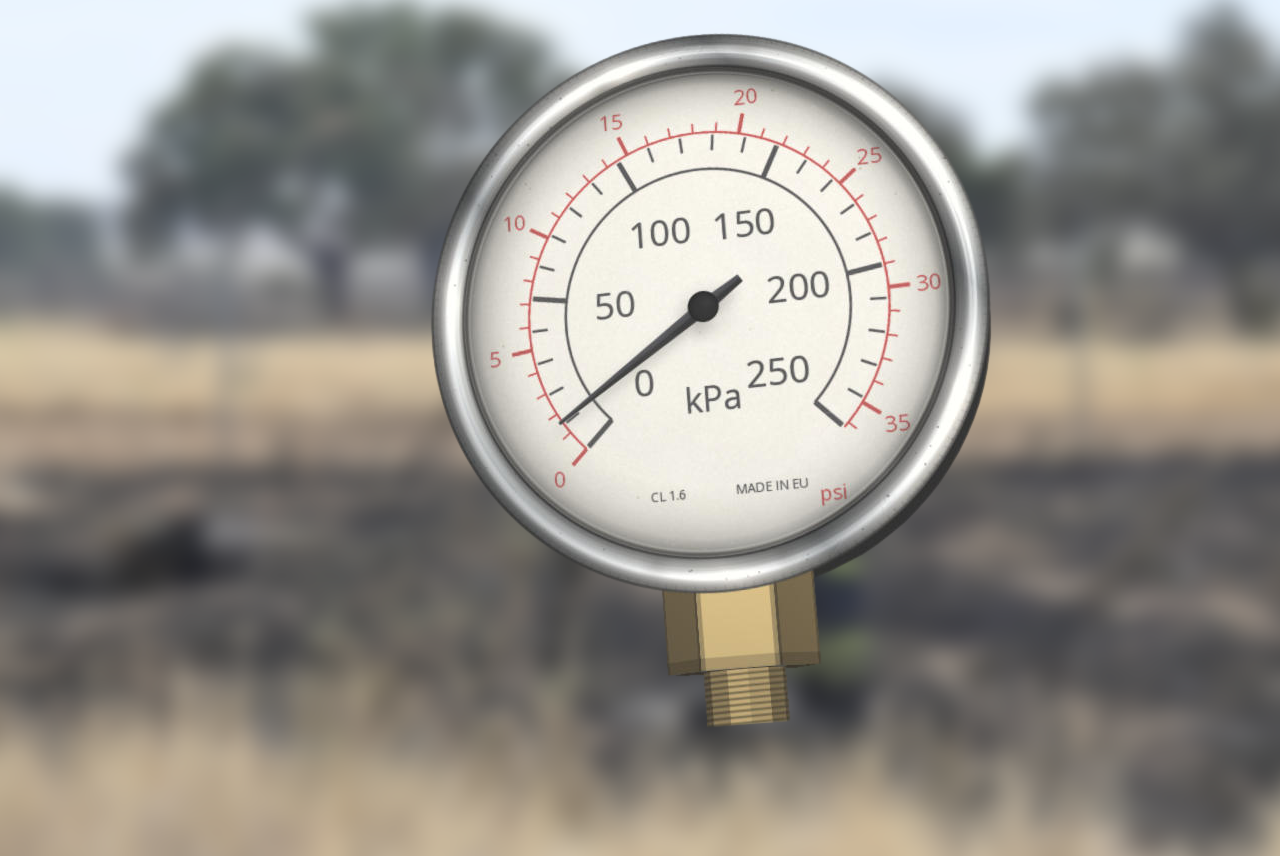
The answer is 10 kPa
